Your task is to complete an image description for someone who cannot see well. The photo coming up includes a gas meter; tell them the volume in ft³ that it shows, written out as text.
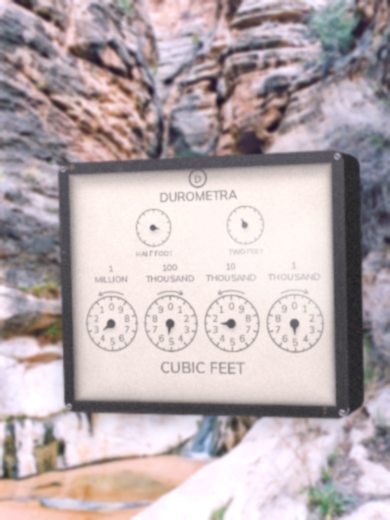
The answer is 352500 ft³
